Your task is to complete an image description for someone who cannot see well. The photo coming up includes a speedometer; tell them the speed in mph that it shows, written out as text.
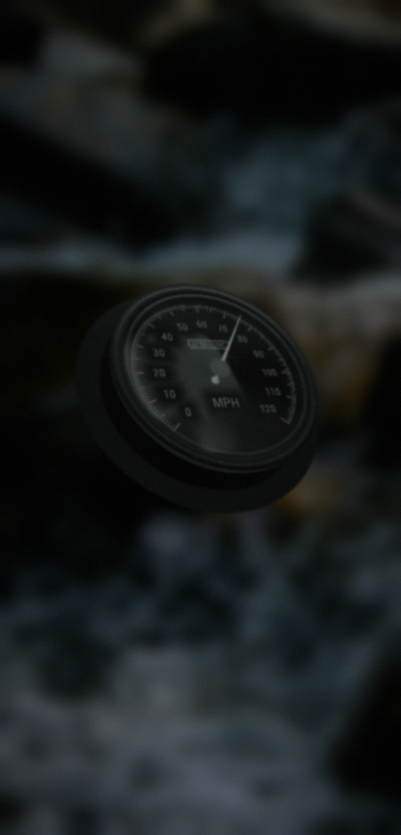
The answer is 75 mph
